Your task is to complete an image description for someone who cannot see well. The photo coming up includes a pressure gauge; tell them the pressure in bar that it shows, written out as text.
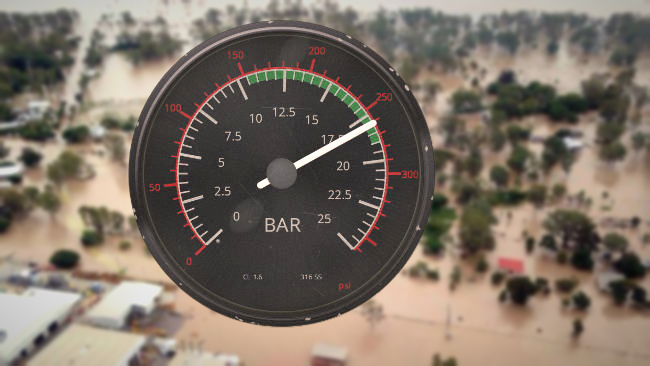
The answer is 18 bar
